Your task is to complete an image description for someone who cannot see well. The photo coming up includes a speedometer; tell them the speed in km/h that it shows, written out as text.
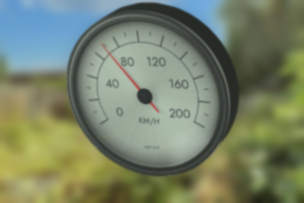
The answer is 70 km/h
